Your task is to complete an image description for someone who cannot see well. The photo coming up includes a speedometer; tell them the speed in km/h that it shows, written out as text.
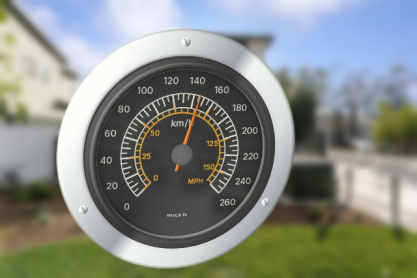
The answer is 145 km/h
